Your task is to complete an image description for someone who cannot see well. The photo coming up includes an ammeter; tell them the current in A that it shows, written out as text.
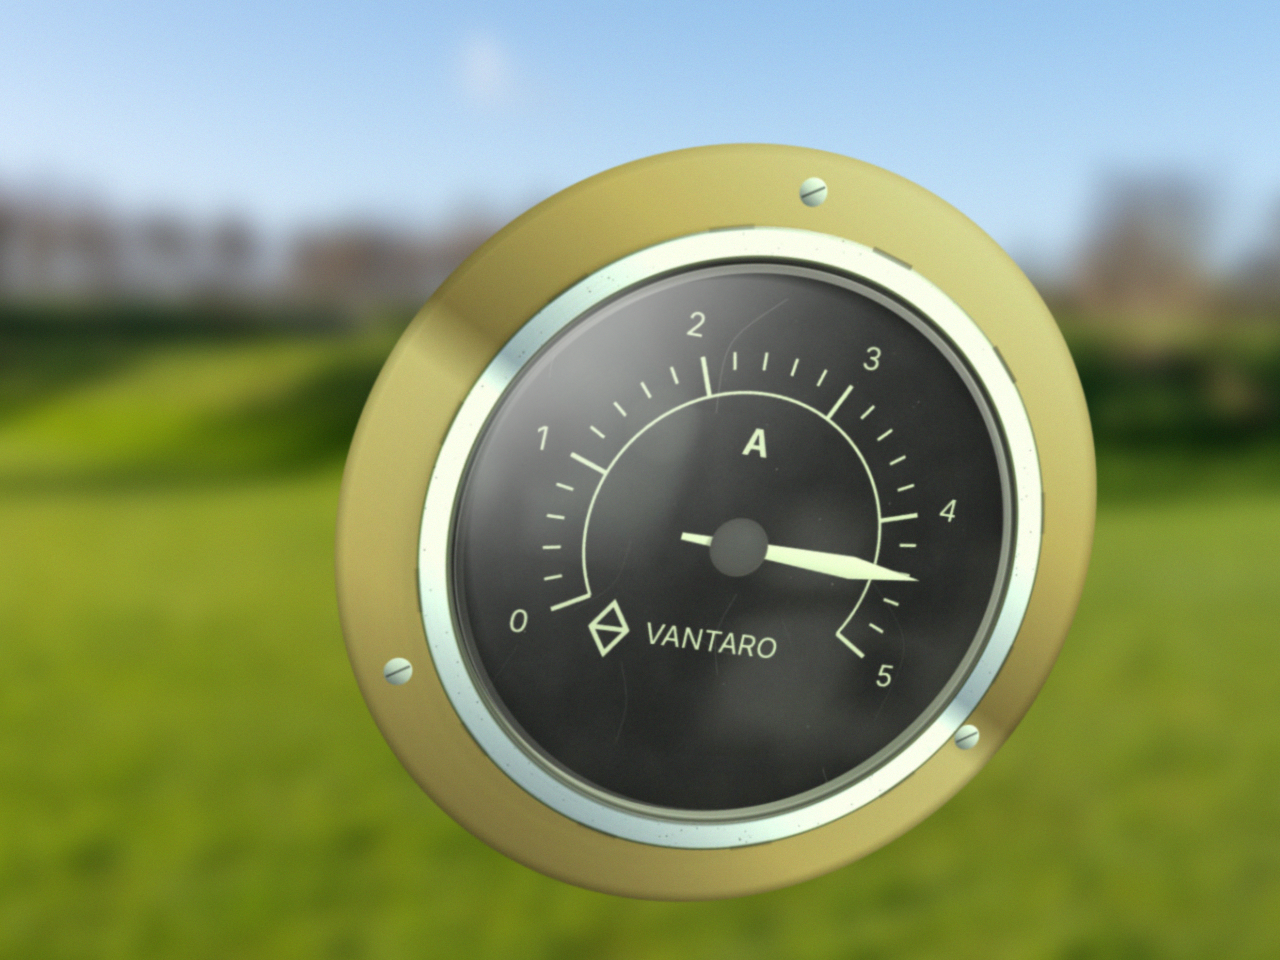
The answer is 4.4 A
